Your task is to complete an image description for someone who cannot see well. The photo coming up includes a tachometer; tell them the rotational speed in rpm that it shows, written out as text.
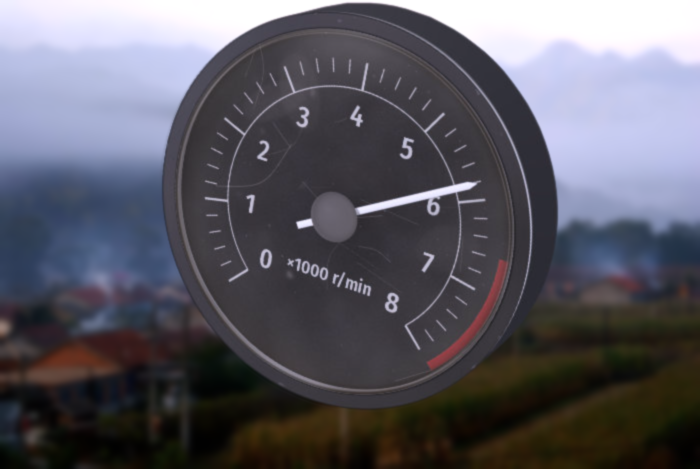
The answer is 5800 rpm
